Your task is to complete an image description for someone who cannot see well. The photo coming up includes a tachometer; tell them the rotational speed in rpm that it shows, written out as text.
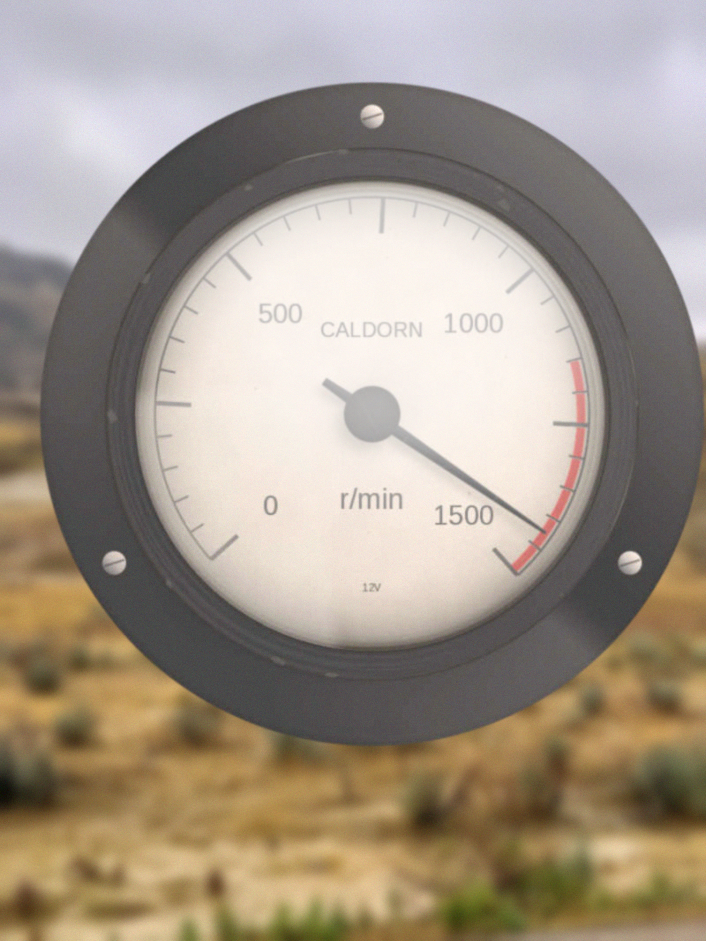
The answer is 1425 rpm
